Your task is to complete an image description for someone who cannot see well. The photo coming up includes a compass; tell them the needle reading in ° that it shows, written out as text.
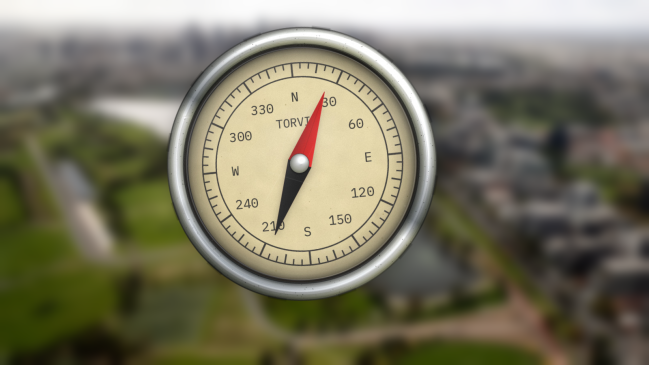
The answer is 25 °
